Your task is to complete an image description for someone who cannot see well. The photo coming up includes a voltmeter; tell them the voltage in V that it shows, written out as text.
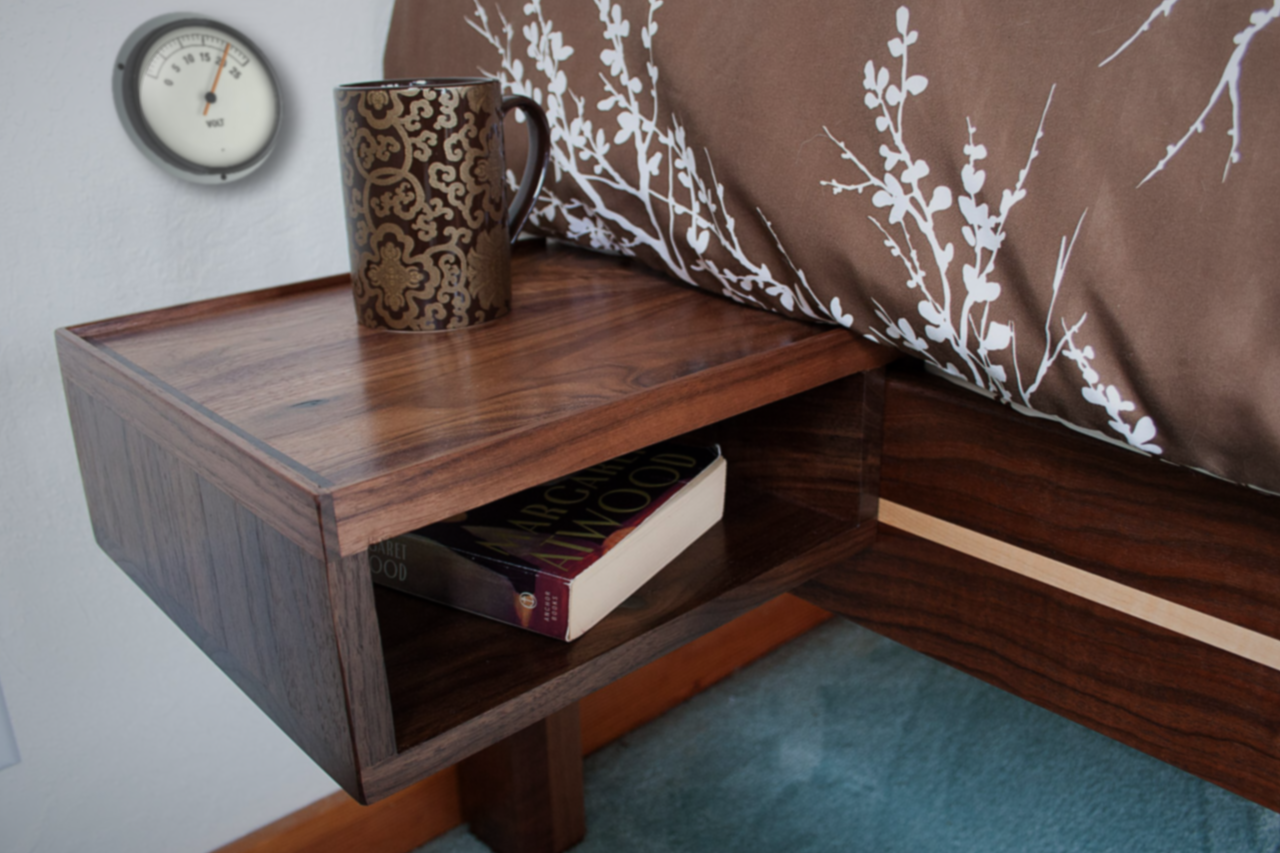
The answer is 20 V
